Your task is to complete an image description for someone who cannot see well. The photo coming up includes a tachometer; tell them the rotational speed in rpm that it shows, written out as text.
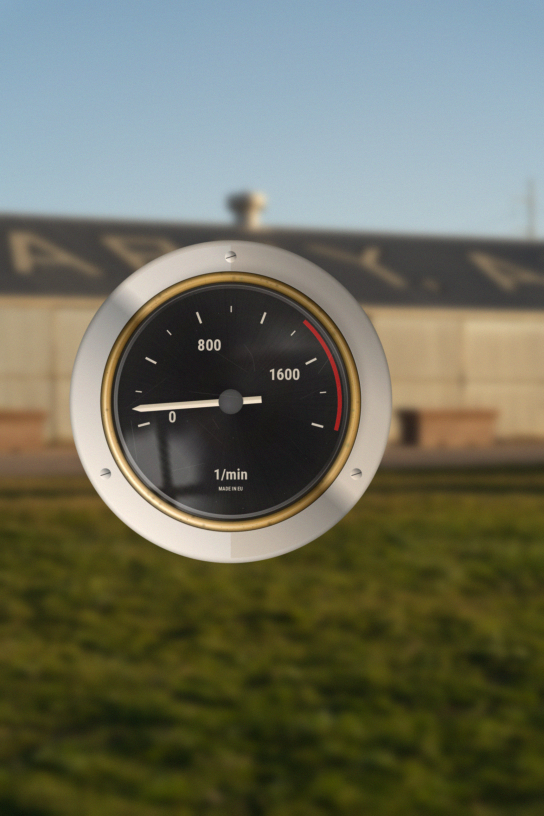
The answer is 100 rpm
